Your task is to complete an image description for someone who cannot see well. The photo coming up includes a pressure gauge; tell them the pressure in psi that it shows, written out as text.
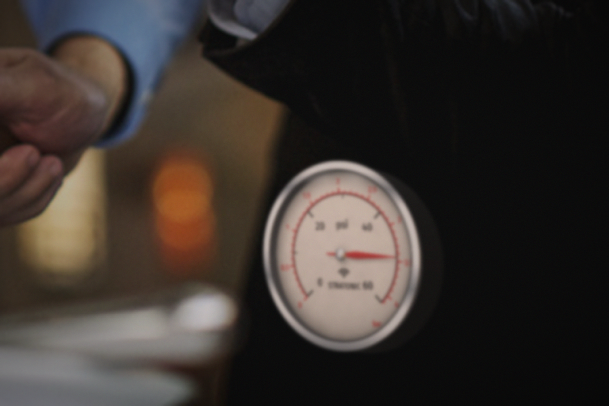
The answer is 50 psi
